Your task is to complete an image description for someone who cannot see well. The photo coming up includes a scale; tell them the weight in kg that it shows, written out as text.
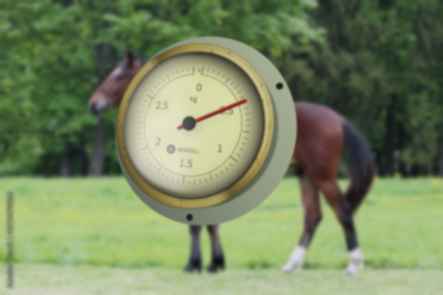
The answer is 0.5 kg
